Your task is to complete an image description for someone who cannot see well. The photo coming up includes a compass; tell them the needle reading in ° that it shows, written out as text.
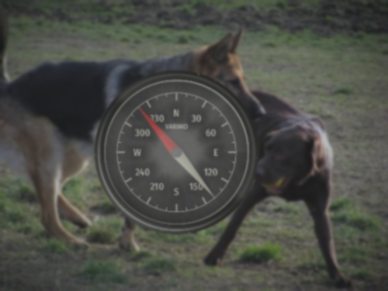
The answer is 320 °
